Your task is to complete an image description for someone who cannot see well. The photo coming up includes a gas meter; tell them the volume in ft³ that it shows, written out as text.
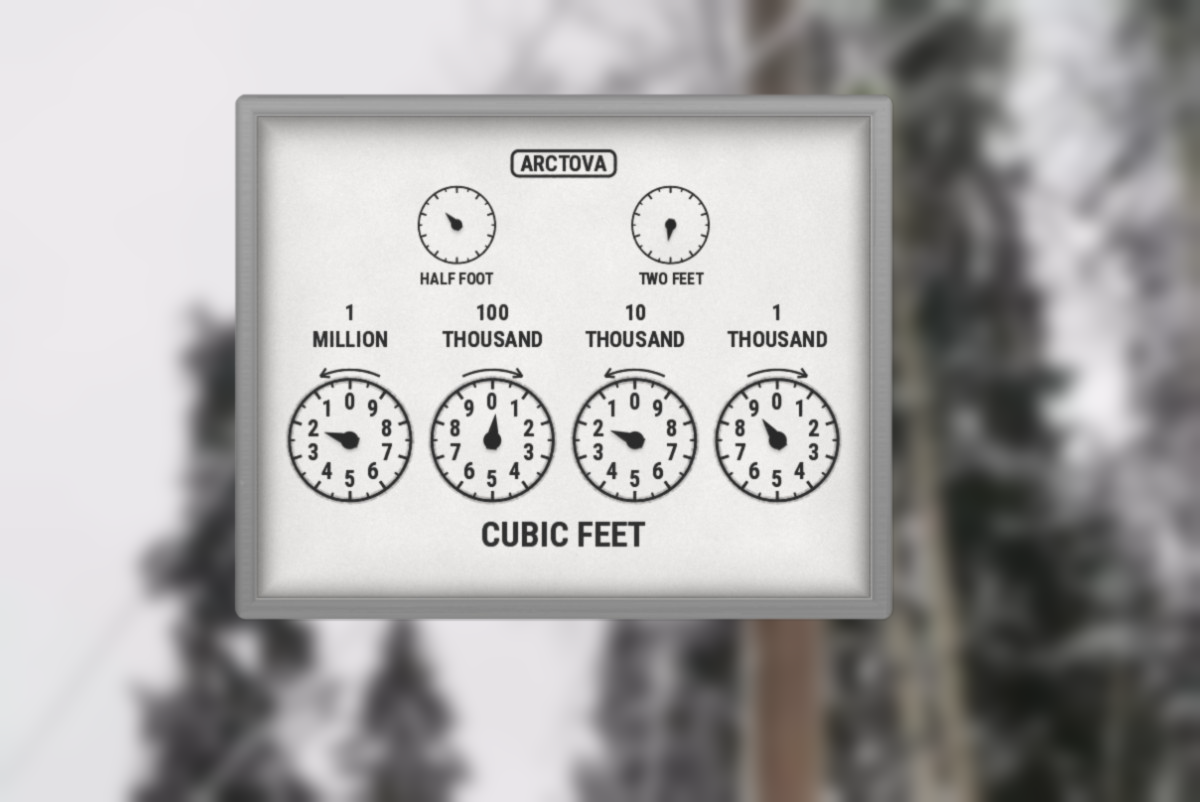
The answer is 201900 ft³
